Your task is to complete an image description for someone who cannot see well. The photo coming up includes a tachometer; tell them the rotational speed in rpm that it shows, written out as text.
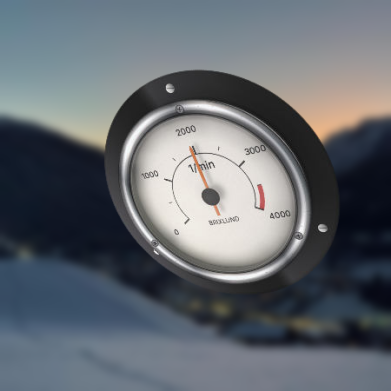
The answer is 2000 rpm
